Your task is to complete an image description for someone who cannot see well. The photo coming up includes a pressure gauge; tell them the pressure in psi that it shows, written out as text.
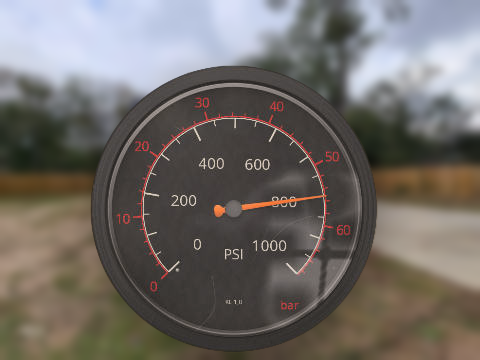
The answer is 800 psi
